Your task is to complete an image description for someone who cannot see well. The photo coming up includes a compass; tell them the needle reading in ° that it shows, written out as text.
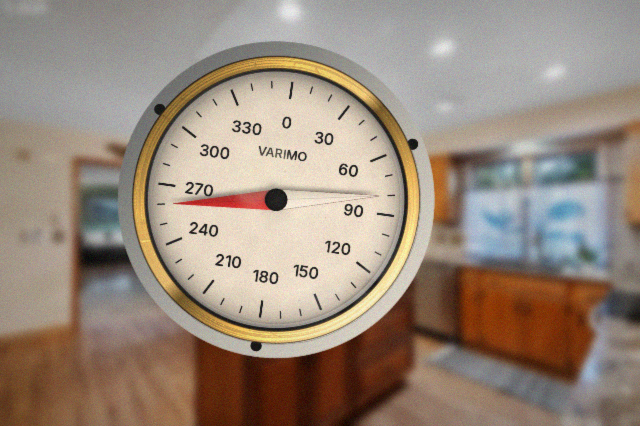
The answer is 260 °
